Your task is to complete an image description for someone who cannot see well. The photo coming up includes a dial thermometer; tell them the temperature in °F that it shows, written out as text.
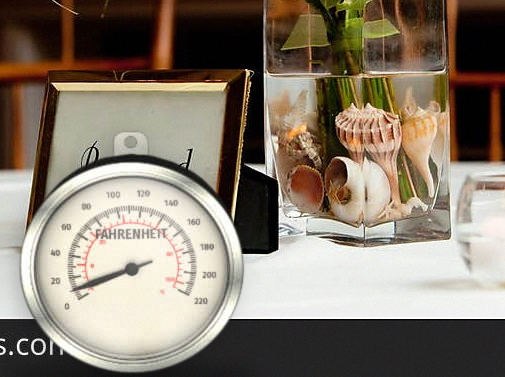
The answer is 10 °F
